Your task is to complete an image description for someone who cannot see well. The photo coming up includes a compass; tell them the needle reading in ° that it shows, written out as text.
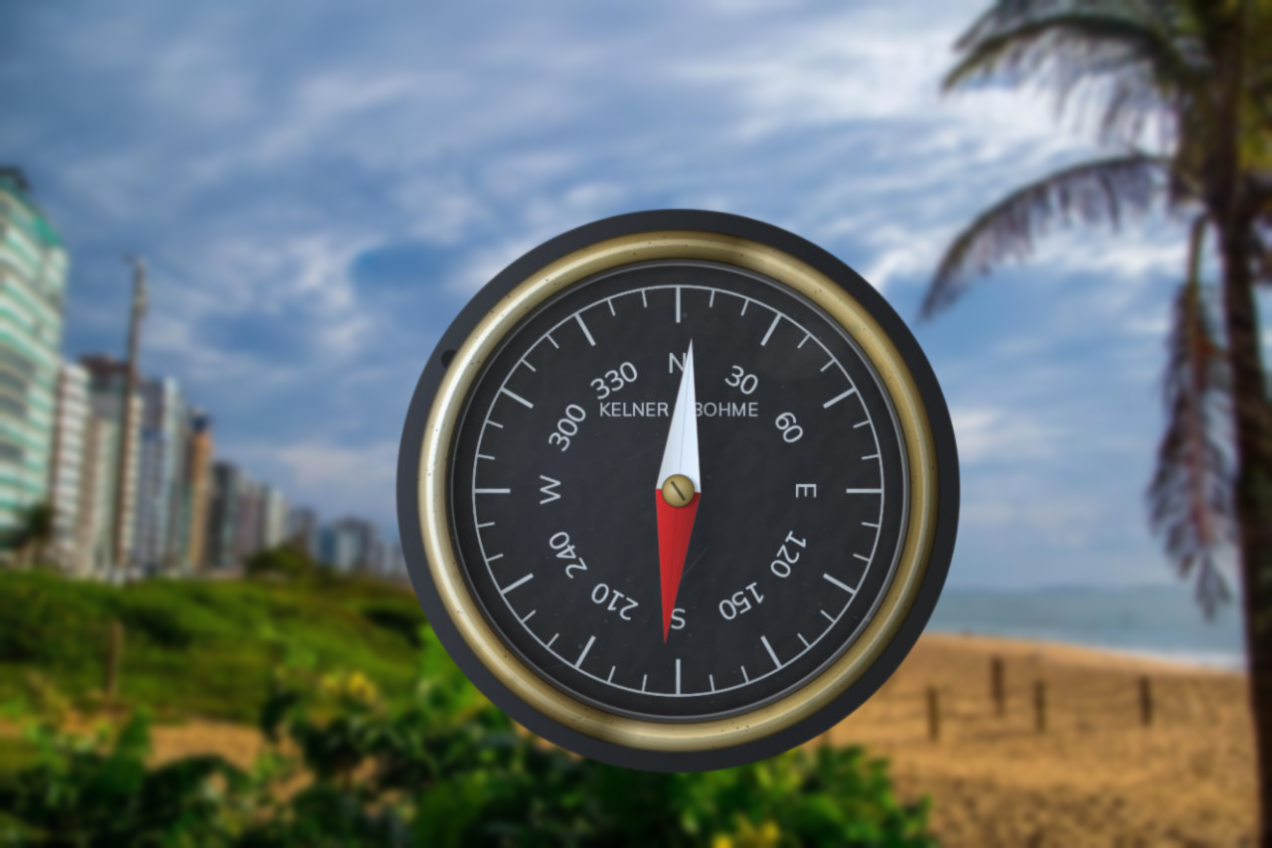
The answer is 185 °
